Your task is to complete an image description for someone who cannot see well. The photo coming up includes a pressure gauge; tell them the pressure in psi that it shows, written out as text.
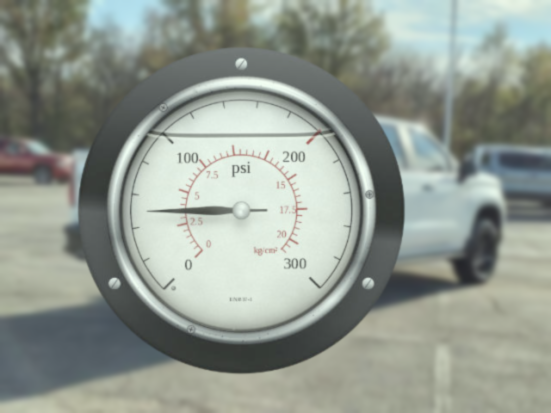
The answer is 50 psi
